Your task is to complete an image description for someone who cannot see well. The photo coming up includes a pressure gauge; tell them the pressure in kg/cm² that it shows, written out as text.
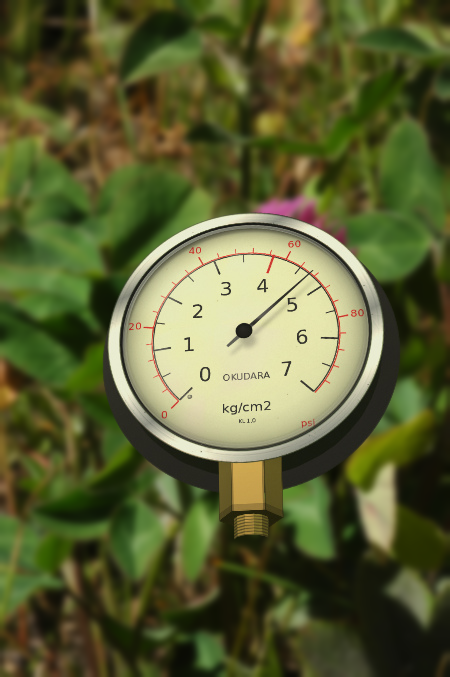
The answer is 4.75 kg/cm²
